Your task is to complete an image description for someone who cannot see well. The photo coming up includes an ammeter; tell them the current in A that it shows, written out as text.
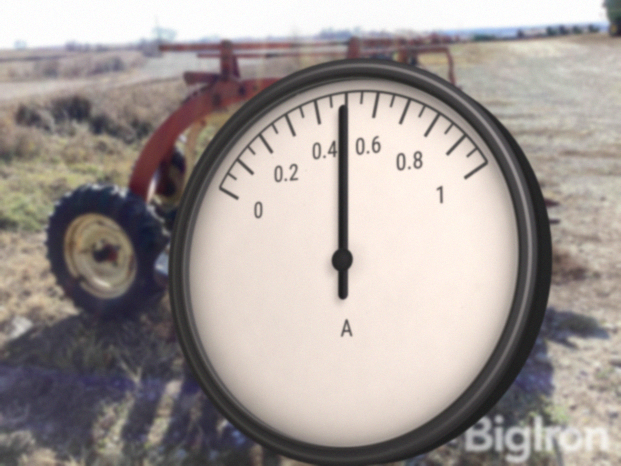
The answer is 0.5 A
